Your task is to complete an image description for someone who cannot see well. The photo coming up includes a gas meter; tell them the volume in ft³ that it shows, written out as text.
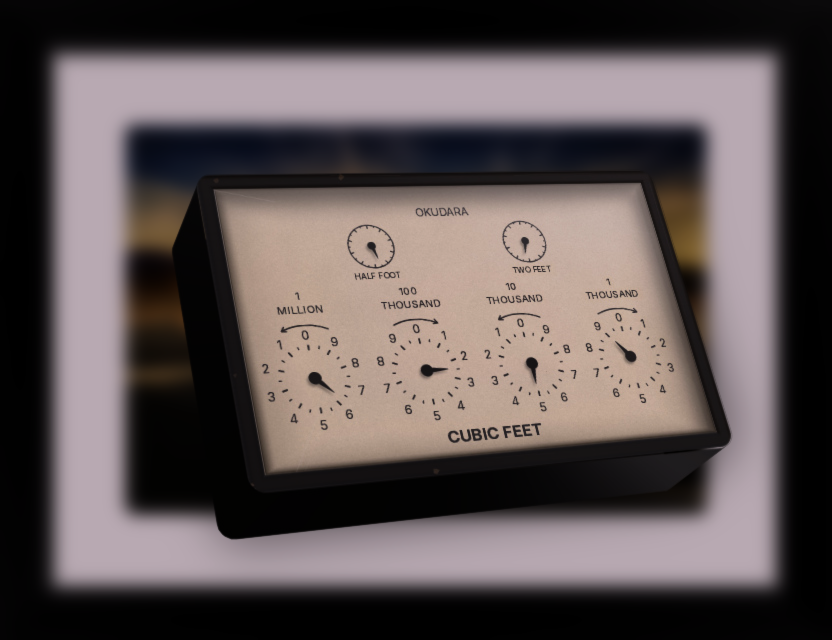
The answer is 624900 ft³
